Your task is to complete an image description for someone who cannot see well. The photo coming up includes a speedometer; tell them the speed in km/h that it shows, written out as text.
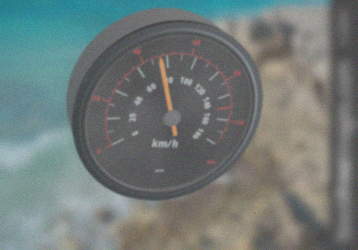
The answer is 75 km/h
